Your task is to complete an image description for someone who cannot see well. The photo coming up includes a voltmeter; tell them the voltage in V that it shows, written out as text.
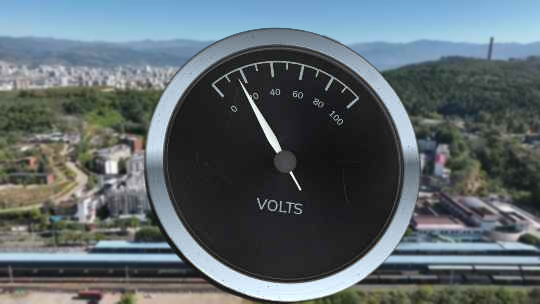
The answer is 15 V
